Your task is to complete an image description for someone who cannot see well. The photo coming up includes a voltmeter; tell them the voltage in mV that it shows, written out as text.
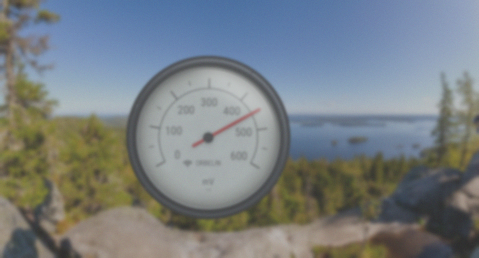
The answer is 450 mV
